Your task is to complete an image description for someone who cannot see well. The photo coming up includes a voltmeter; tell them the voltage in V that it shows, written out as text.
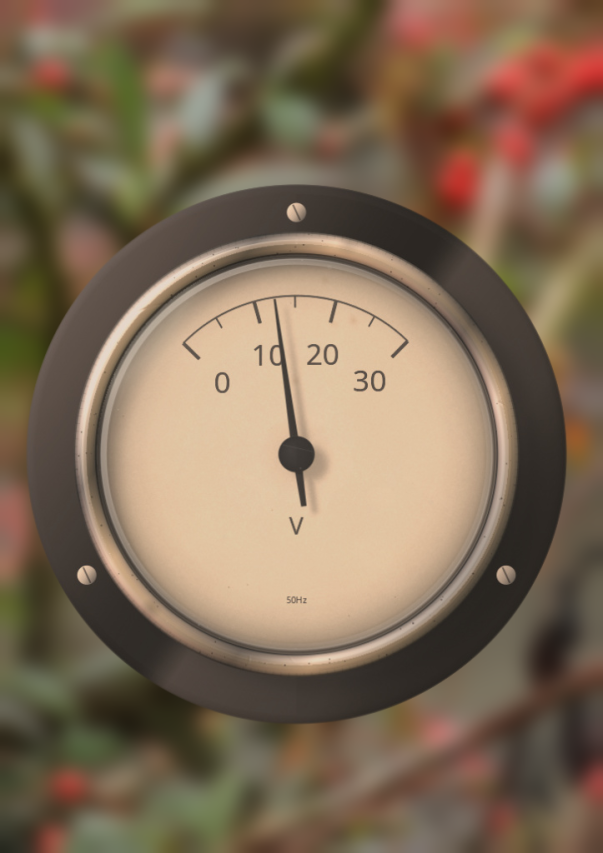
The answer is 12.5 V
